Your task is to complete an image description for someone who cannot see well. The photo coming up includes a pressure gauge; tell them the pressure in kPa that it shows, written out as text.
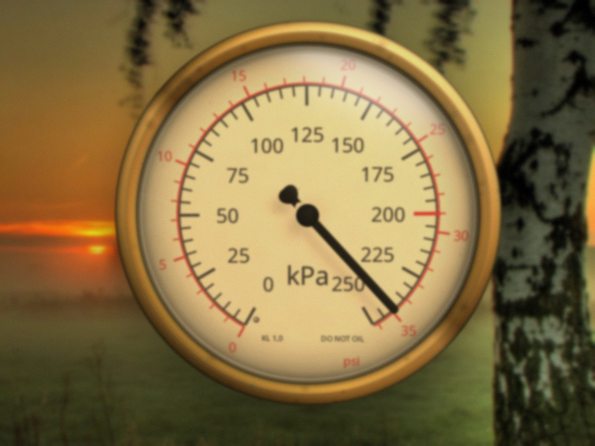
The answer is 240 kPa
